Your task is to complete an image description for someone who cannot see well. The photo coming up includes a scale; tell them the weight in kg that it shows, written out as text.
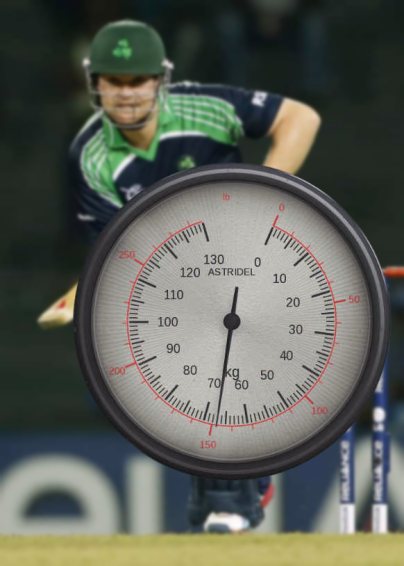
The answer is 67 kg
